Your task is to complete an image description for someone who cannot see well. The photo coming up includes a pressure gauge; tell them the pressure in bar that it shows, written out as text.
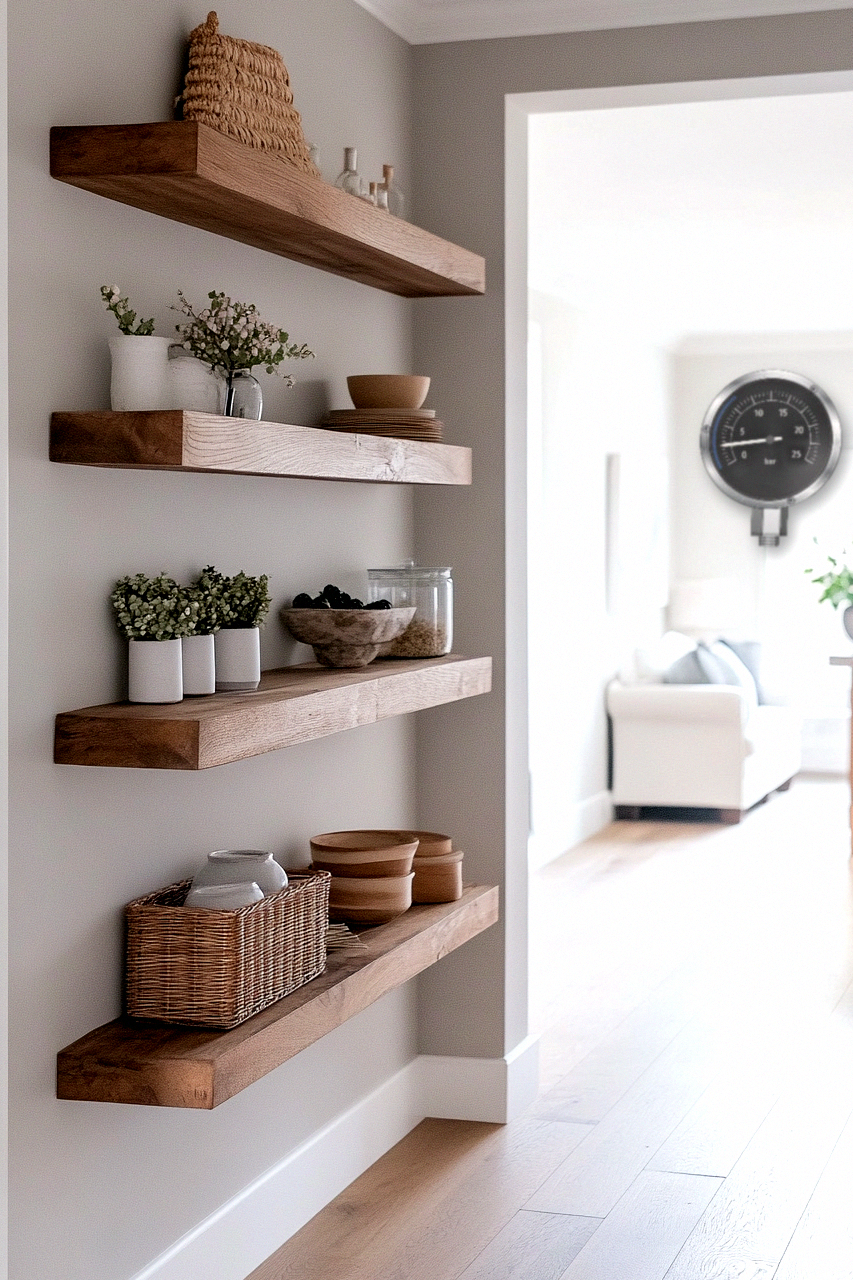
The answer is 2.5 bar
